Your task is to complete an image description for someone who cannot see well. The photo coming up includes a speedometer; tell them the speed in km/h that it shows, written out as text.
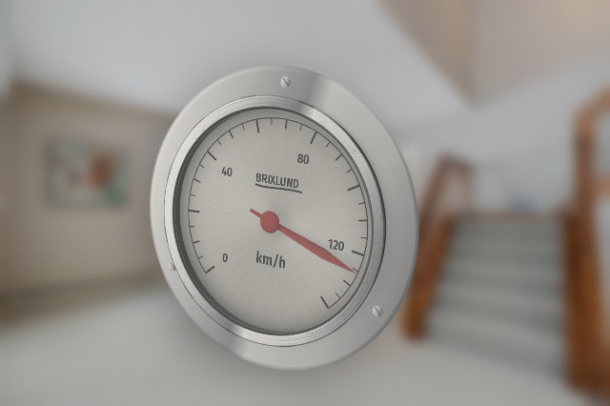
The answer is 125 km/h
